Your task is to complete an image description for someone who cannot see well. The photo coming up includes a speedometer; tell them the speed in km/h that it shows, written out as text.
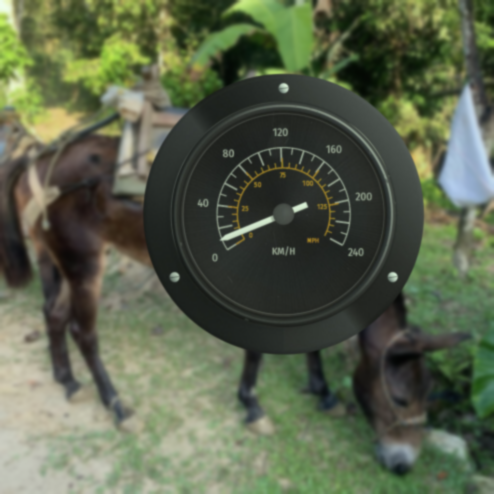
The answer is 10 km/h
